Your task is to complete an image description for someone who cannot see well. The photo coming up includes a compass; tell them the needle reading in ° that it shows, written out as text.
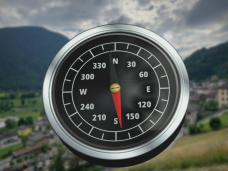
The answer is 172.5 °
